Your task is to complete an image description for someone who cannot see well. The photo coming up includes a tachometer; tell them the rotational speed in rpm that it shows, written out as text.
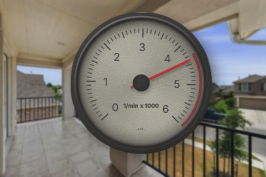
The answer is 4400 rpm
